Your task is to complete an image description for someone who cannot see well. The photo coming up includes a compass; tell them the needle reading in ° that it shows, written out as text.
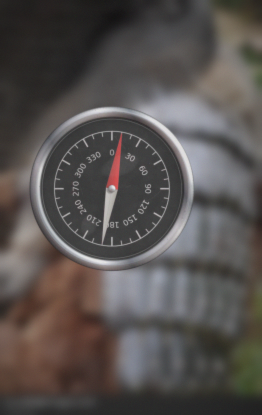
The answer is 10 °
